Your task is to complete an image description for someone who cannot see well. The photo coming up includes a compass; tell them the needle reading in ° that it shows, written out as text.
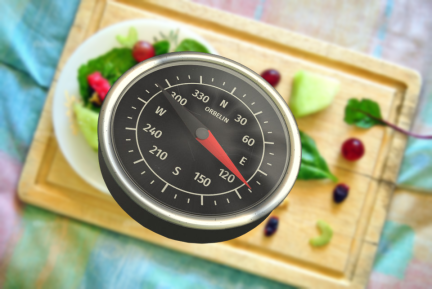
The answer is 110 °
